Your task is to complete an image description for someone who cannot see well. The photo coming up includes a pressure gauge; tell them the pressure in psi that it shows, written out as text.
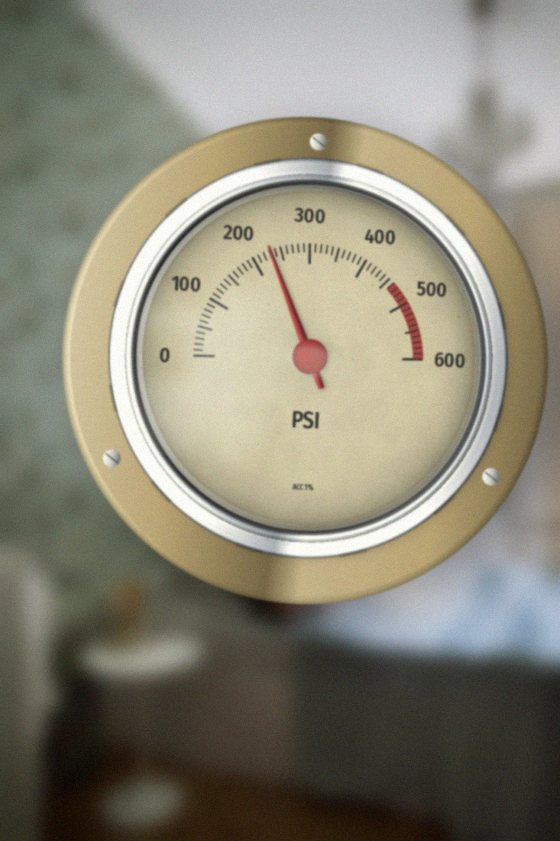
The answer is 230 psi
